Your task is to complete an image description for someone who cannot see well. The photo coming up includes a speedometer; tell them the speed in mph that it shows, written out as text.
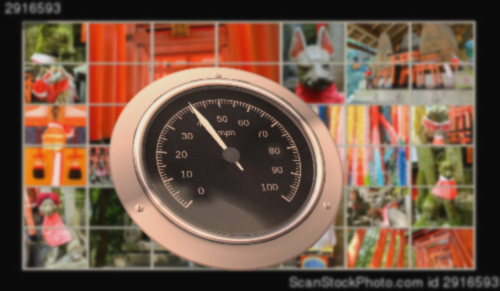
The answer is 40 mph
